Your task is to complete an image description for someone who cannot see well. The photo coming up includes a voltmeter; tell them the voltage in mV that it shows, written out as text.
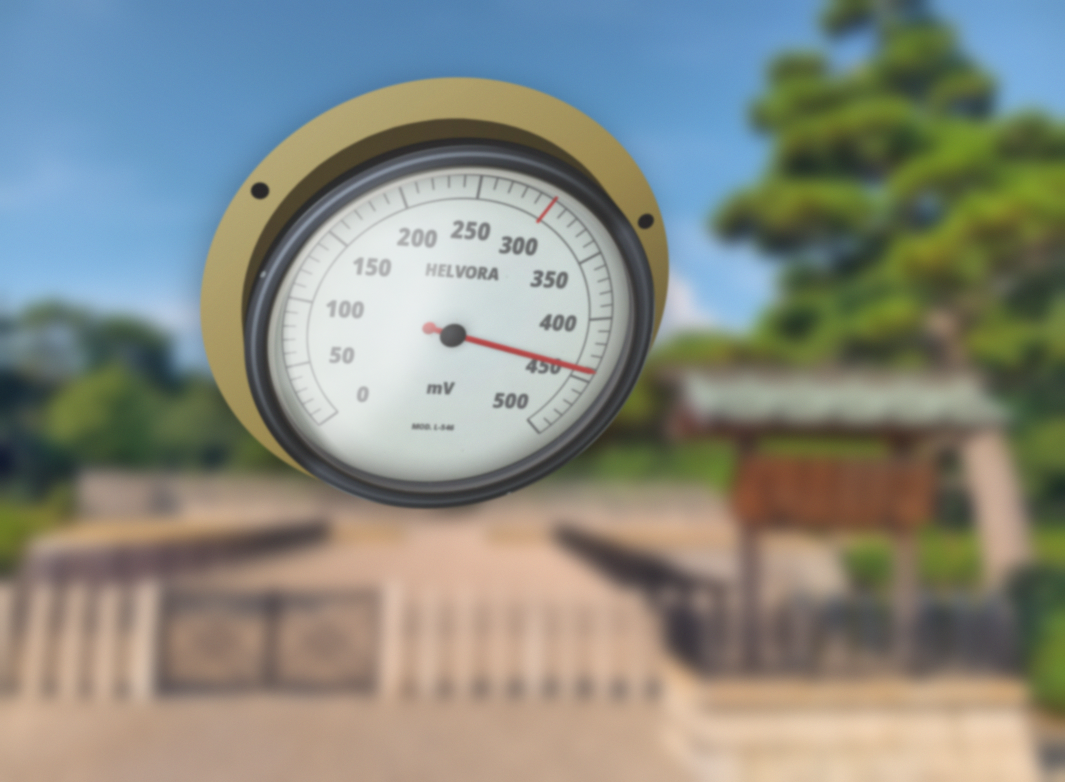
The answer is 440 mV
